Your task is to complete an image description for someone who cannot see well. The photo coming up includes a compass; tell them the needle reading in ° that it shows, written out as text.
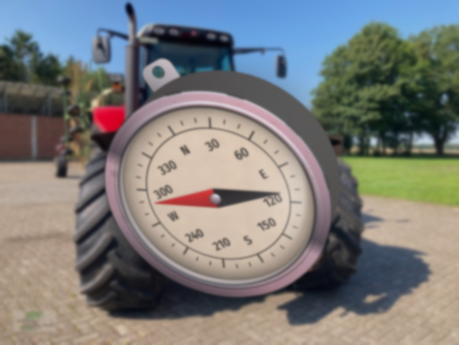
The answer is 290 °
